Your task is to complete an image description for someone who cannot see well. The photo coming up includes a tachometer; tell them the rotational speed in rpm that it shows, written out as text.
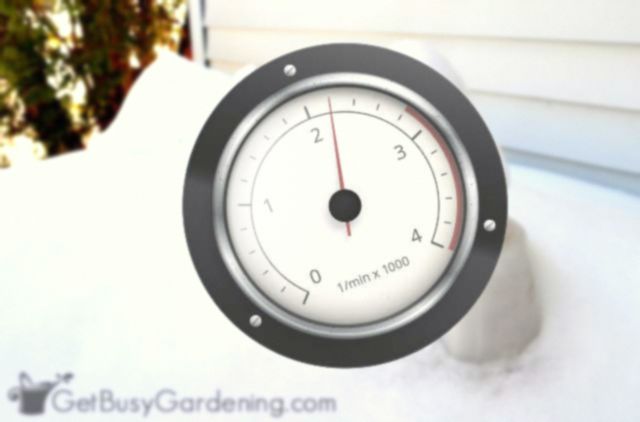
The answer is 2200 rpm
